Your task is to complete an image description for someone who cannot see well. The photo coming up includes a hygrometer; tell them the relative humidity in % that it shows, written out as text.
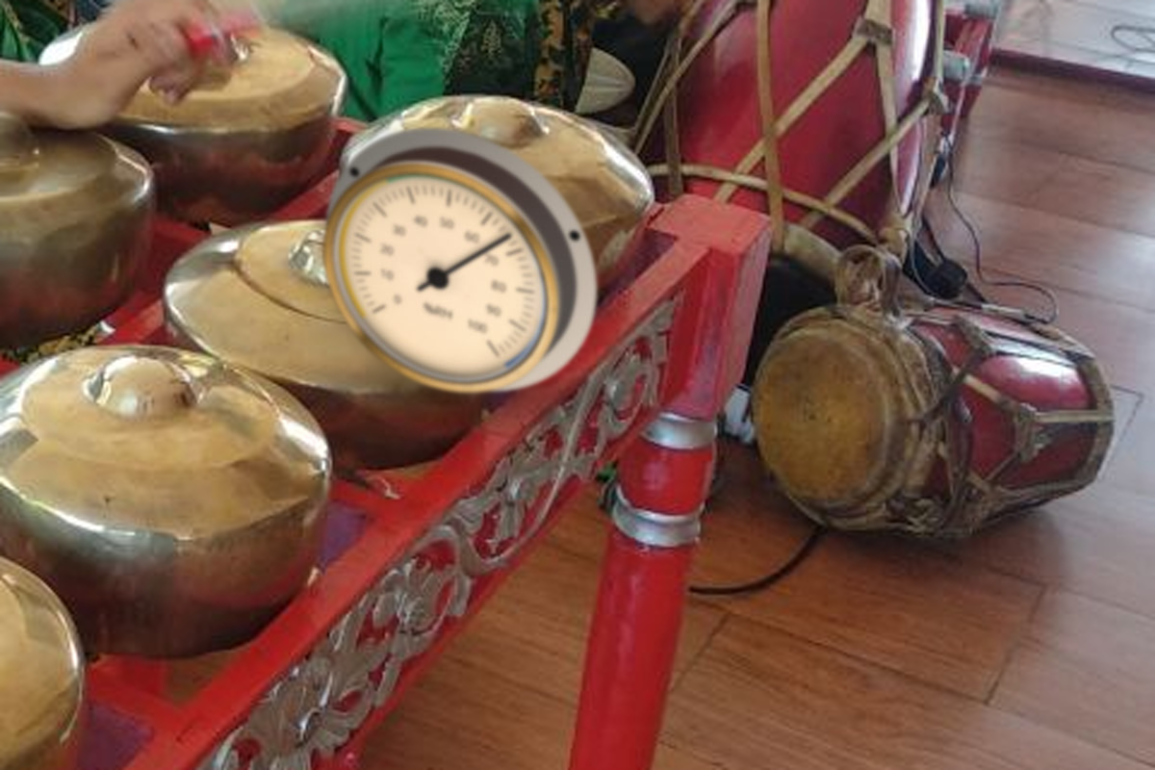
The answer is 66 %
